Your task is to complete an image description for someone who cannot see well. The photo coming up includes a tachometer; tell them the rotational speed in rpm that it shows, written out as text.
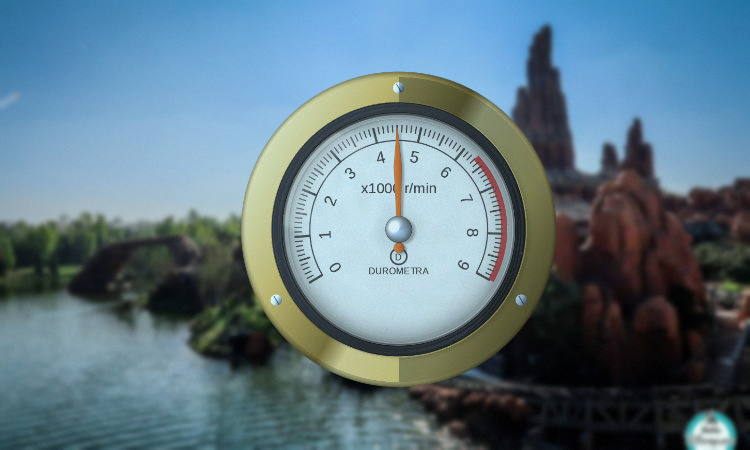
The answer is 4500 rpm
